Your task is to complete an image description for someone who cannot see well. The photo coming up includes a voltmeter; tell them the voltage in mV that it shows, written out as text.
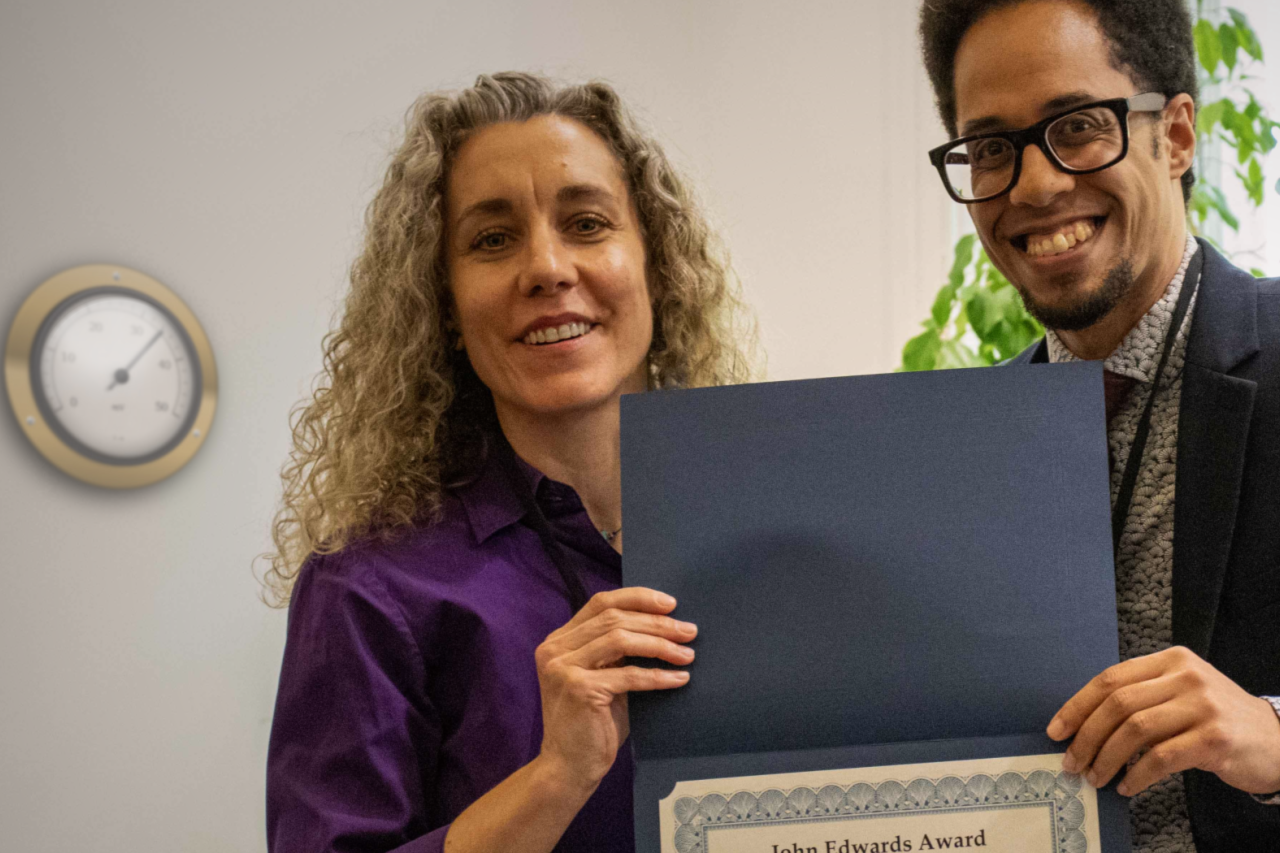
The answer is 34 mV
